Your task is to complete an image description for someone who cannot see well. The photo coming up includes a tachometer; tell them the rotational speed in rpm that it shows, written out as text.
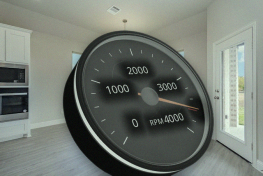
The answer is 3600 rpm
